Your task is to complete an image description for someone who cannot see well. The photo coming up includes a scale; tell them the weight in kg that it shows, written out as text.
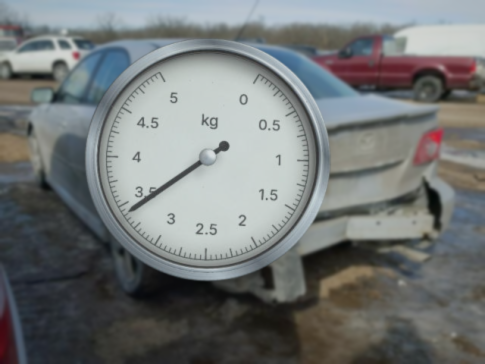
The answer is 3.4 kg
